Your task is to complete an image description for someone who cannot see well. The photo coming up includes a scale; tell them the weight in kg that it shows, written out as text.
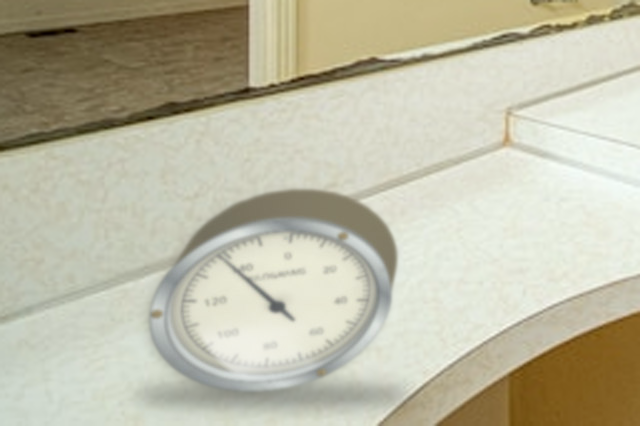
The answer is 140 kg
